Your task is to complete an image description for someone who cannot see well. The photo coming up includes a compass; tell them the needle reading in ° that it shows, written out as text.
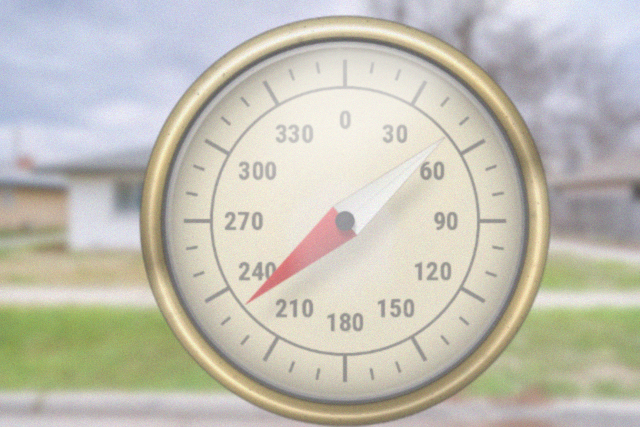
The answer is 230 °
